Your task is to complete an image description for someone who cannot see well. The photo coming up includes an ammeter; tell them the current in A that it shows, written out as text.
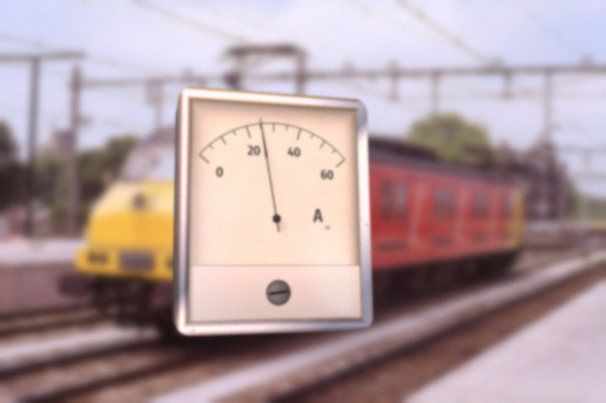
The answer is 25 A
